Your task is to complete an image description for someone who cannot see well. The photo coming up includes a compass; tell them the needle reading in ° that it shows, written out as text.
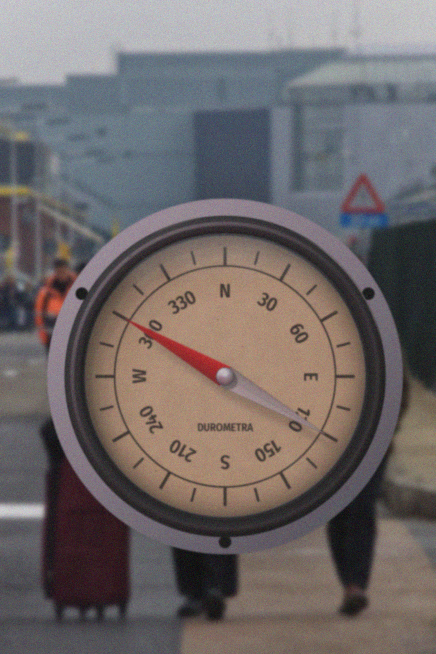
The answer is 300 °
